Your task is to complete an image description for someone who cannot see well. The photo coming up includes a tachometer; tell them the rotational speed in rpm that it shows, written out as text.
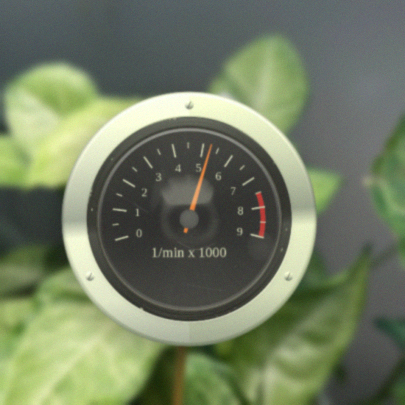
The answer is 5250 rpm
